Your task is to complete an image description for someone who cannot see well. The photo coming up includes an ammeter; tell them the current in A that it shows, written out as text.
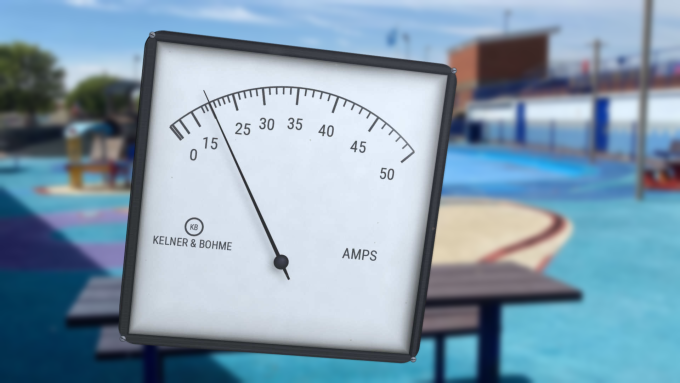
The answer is 20 A
